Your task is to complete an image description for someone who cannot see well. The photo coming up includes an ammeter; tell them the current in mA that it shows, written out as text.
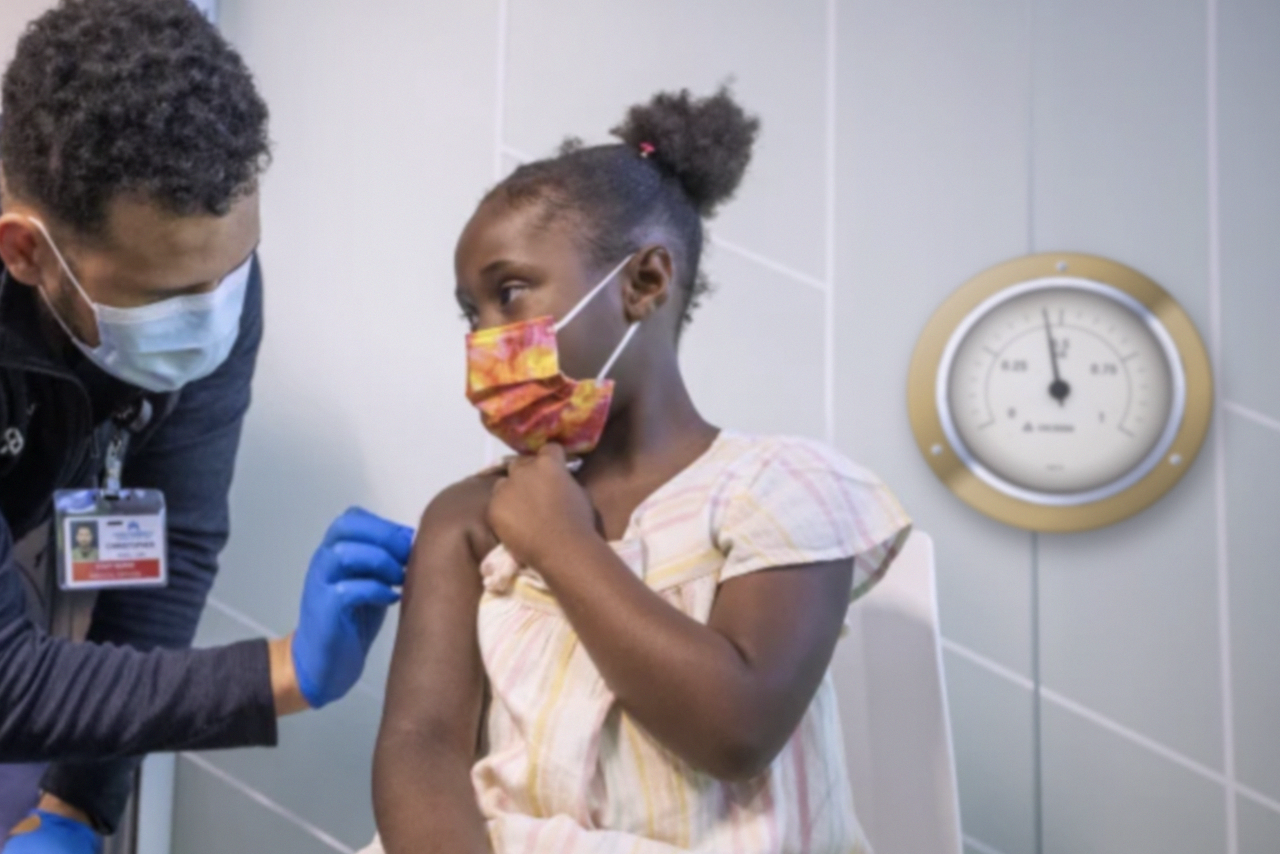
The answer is 0.45 mA
